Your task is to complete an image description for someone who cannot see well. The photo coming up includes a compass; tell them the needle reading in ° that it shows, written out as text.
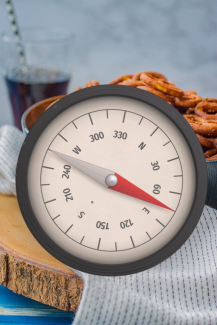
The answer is 75 °
